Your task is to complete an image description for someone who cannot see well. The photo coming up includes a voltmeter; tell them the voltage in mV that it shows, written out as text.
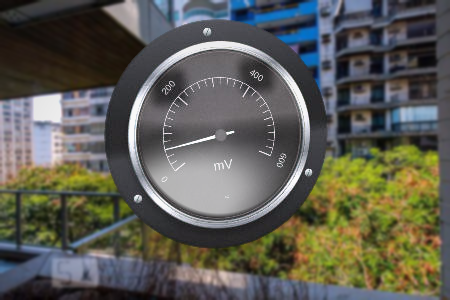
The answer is 60 mV
